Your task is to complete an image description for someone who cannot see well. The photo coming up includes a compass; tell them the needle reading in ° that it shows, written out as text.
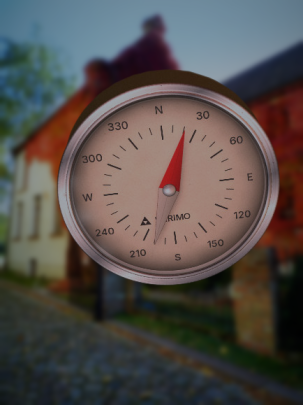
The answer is 20 °
